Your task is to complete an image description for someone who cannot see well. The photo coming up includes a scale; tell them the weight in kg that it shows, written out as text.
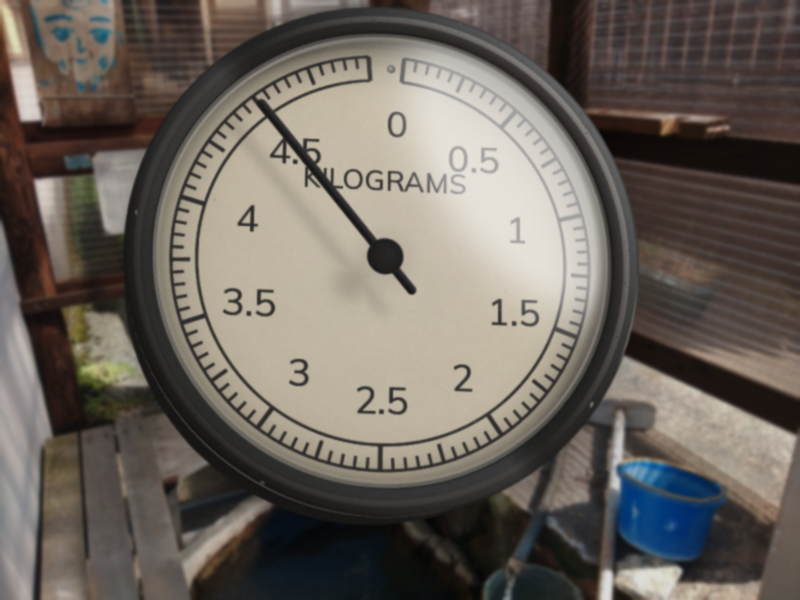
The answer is 4.5 kg
